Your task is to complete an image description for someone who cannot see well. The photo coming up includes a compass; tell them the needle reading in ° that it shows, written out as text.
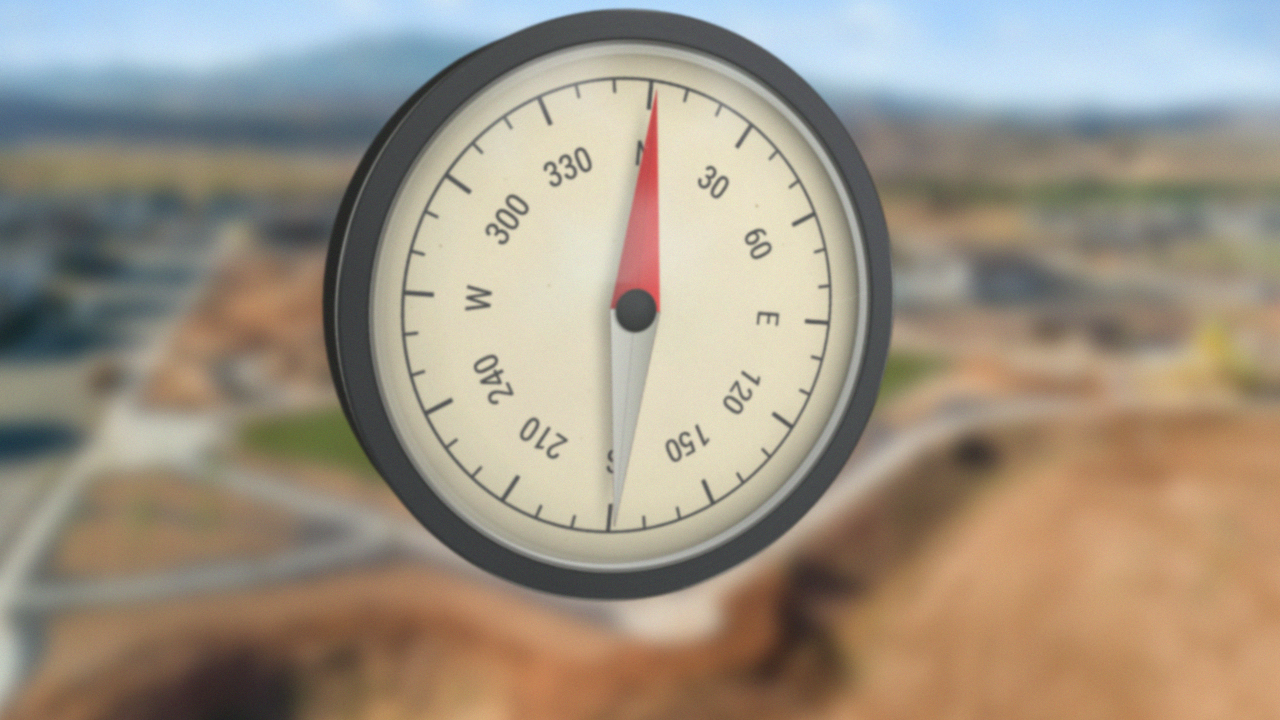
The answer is 0 °
